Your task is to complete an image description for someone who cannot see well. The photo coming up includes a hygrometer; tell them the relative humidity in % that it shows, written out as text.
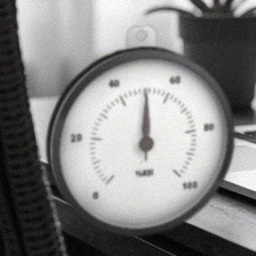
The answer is 50 %
